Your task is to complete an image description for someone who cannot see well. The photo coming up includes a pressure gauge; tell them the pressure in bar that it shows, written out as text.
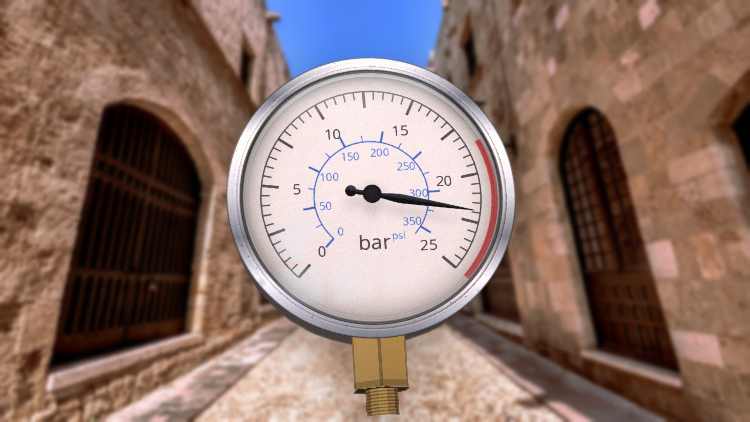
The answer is 22 bar
